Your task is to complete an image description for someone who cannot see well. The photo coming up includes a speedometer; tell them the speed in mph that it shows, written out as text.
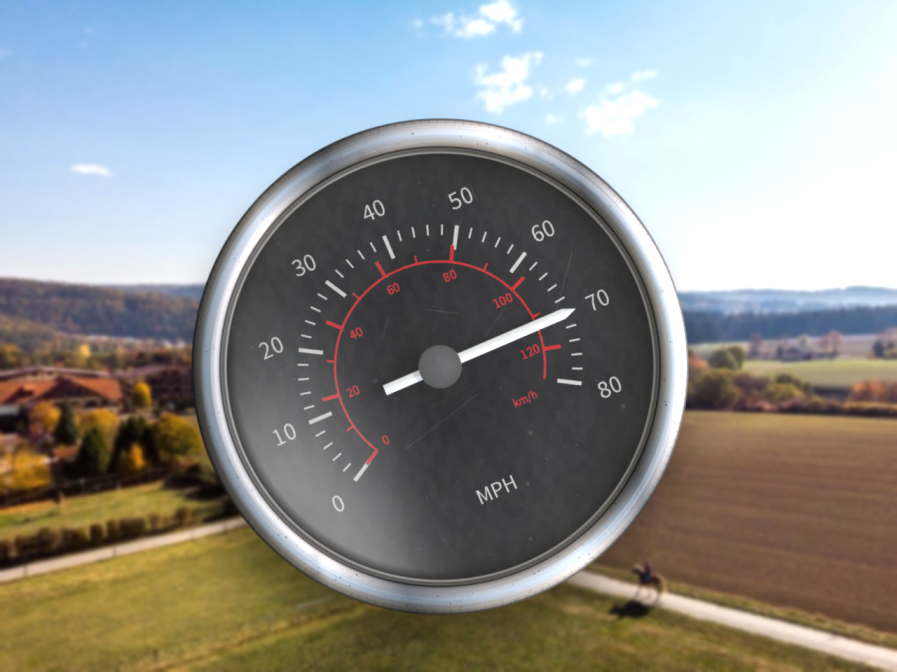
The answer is 70 mph
